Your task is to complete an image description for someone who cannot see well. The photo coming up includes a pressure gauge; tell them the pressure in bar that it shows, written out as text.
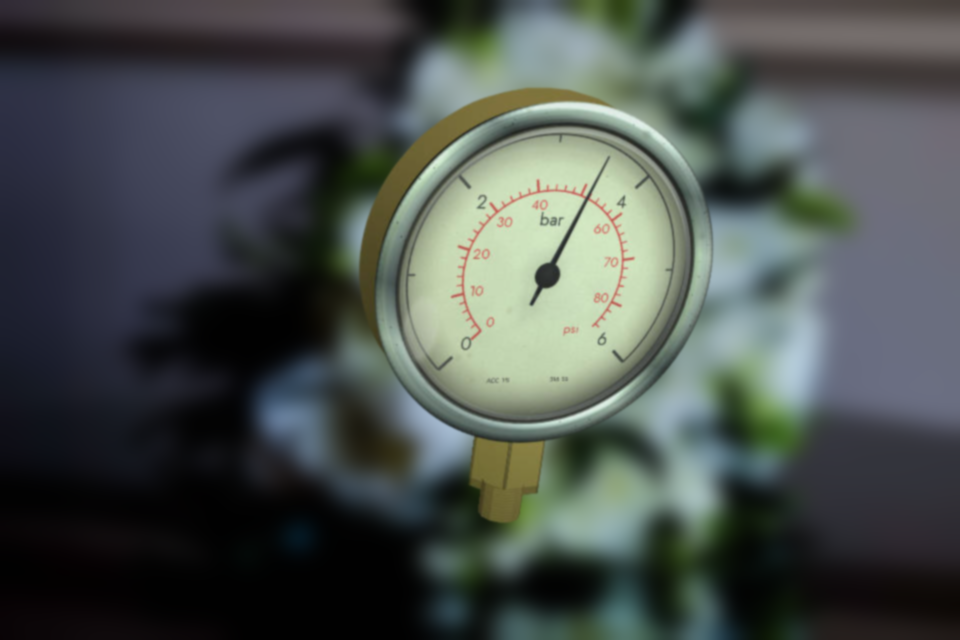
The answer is 3.5 bar
